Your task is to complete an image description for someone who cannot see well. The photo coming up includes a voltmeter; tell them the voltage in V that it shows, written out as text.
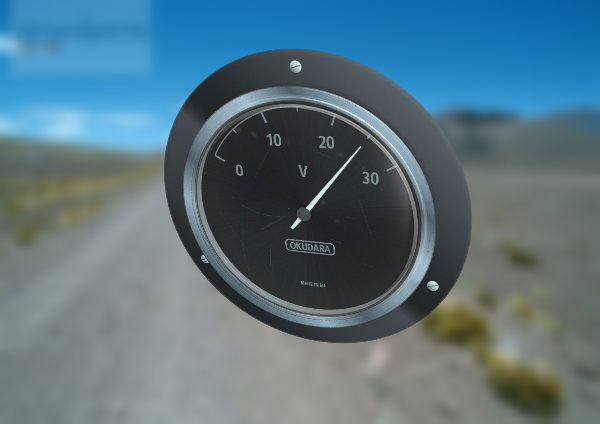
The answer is 25 V
